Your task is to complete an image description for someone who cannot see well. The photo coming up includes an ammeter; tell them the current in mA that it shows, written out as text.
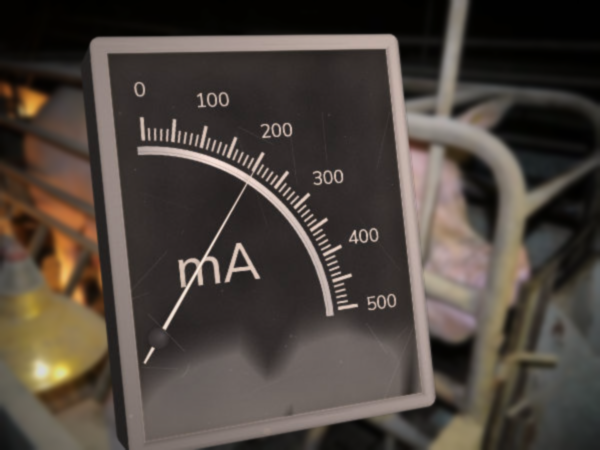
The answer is 200 mA
